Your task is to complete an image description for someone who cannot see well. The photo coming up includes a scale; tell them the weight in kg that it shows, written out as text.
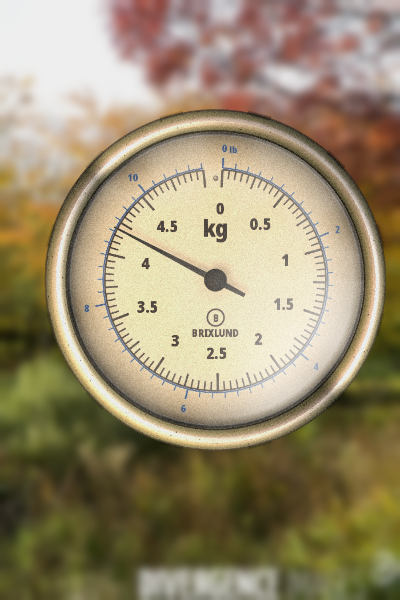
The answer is 4.2 kg
